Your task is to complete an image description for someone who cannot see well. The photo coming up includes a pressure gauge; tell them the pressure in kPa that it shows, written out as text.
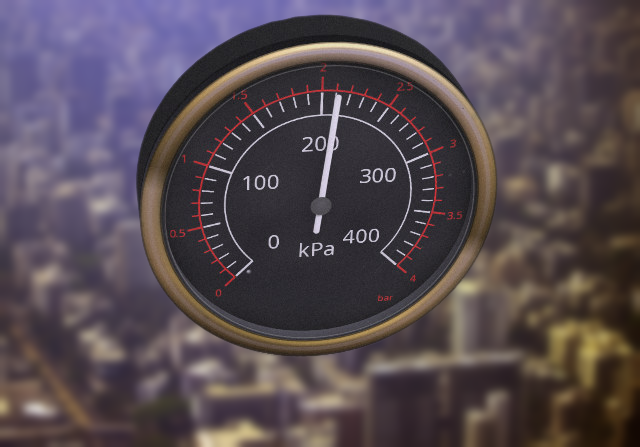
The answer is 210 kPa
